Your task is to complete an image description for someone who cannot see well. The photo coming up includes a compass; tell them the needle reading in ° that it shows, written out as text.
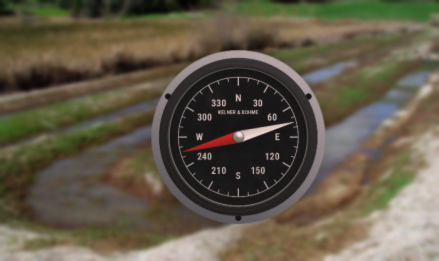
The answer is 255 °
